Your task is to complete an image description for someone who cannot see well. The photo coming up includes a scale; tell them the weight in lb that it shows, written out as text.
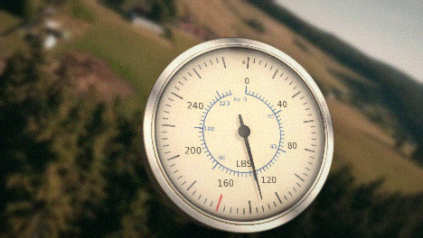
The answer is 132 lb
